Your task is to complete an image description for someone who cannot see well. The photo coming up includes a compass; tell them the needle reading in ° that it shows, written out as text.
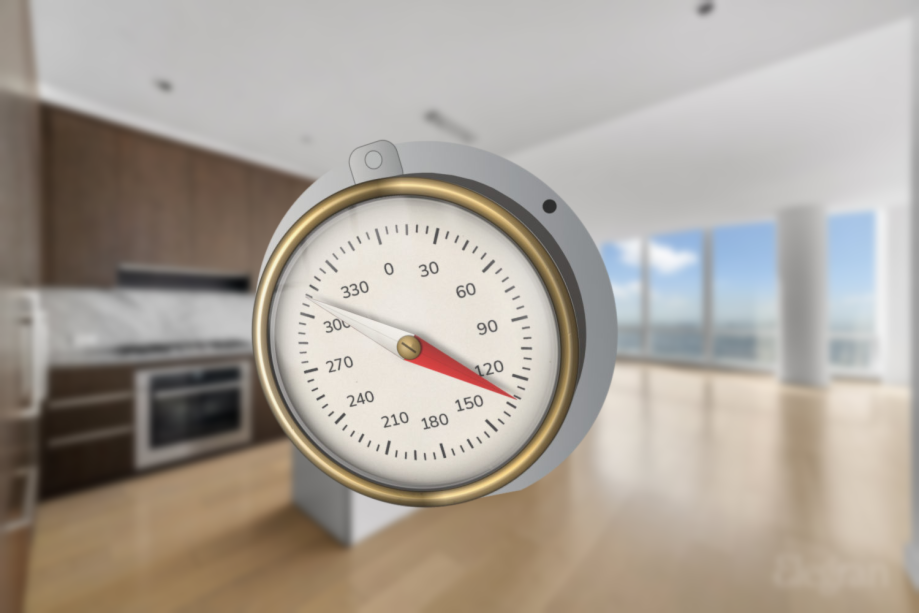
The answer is 130 °
